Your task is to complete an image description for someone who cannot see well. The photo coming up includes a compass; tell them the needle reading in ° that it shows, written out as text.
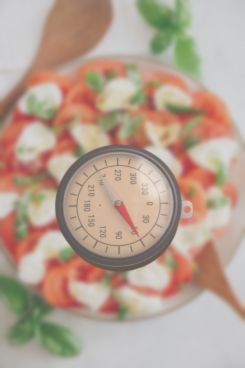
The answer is 60 °
